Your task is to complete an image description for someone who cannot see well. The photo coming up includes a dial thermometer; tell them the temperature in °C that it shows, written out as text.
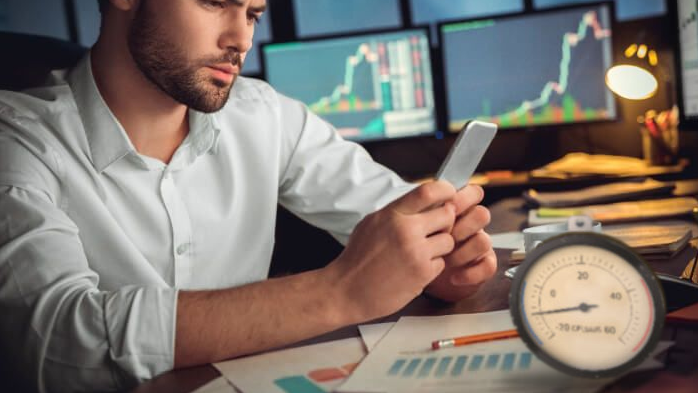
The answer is -10 °C
